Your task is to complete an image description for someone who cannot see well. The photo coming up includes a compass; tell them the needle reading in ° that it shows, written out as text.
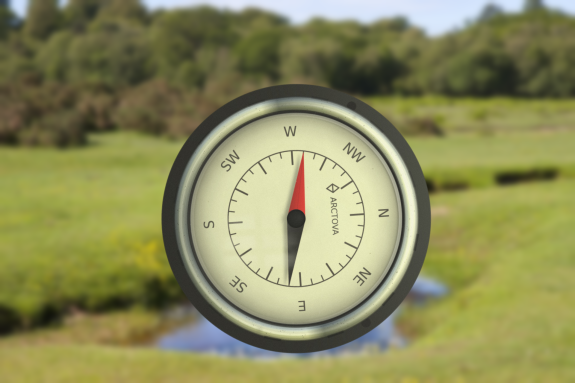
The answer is 280 °
